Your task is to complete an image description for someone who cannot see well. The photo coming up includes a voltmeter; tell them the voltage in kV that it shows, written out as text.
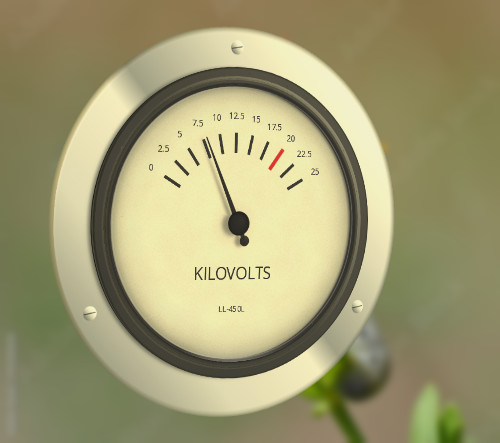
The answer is 7.5 kV
